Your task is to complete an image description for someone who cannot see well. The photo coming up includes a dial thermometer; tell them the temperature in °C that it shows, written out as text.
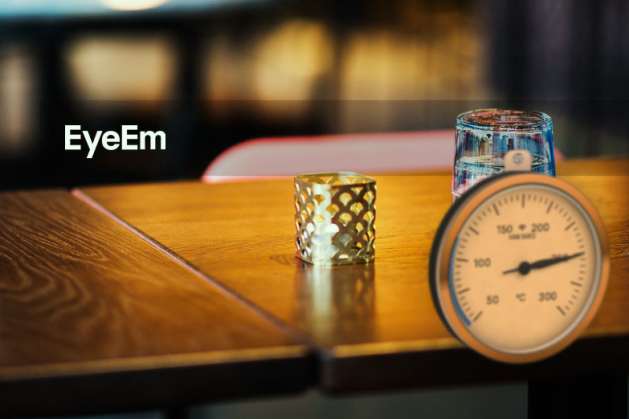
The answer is 250 °C
